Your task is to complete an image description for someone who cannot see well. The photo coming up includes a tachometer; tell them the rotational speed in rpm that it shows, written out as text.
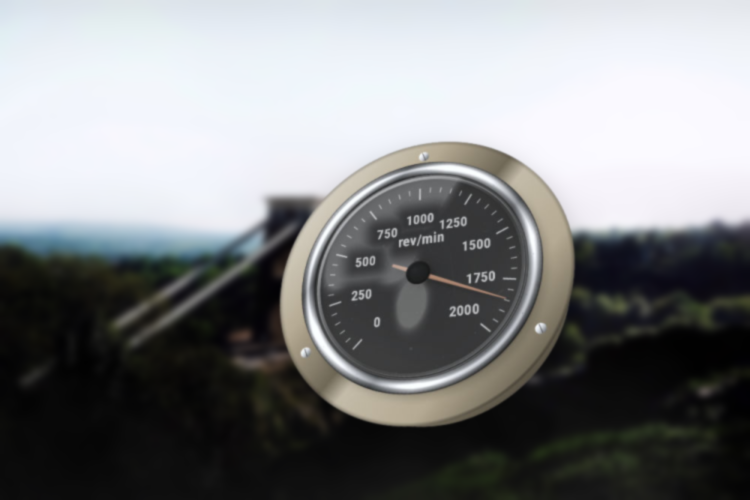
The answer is 1850 rpm
